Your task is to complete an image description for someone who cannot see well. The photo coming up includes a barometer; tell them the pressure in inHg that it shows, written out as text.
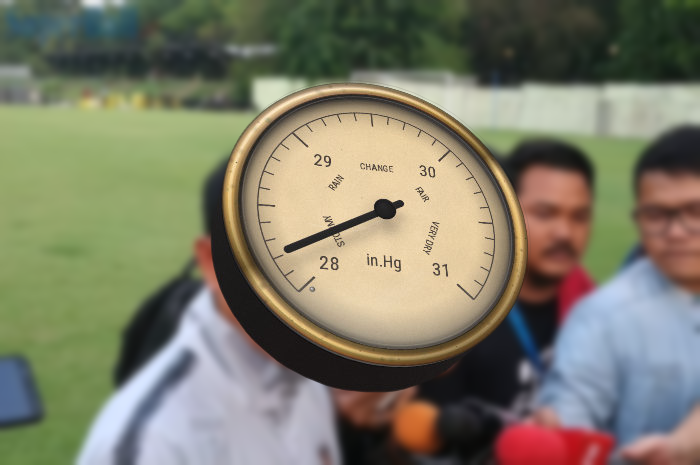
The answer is 28.2 inHg
